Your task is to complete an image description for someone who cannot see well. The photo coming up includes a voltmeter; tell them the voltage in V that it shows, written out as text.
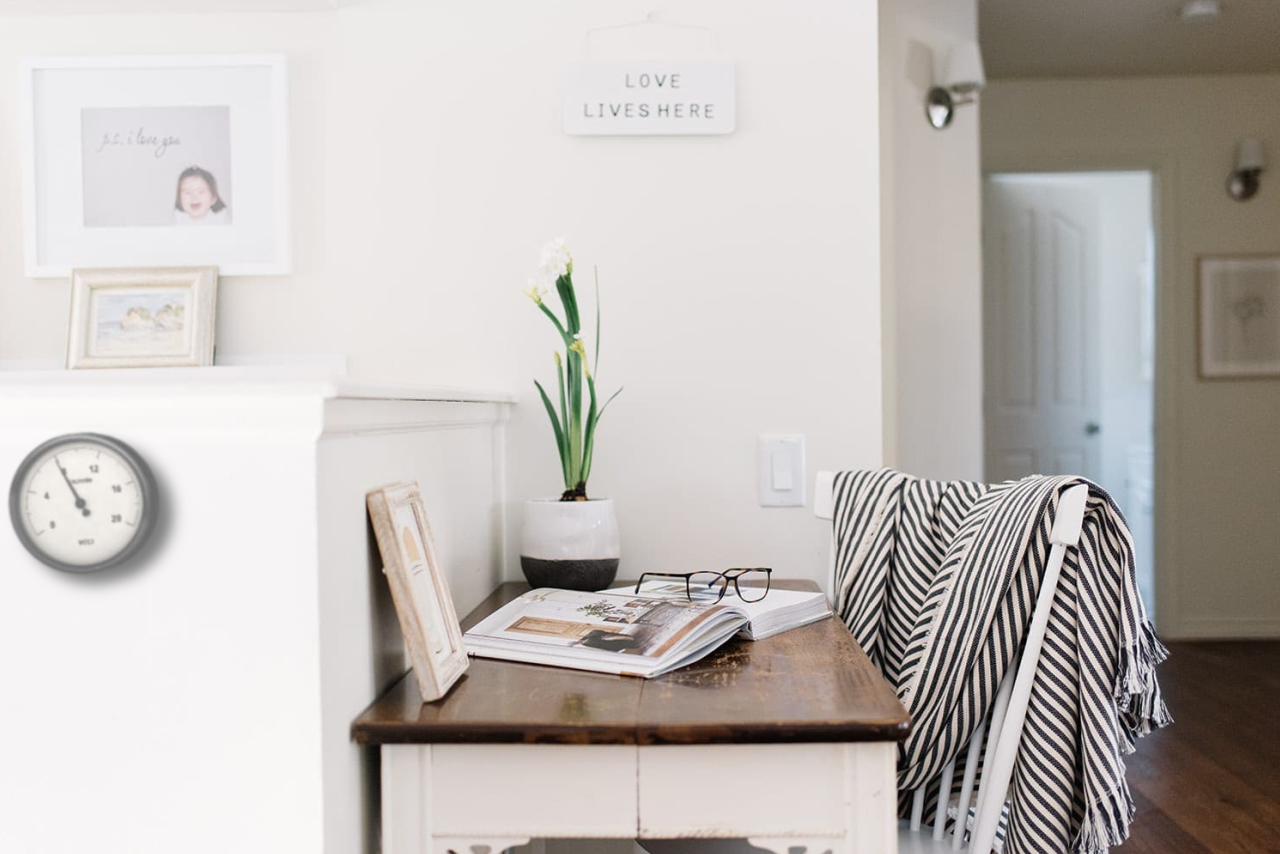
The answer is 8 V
